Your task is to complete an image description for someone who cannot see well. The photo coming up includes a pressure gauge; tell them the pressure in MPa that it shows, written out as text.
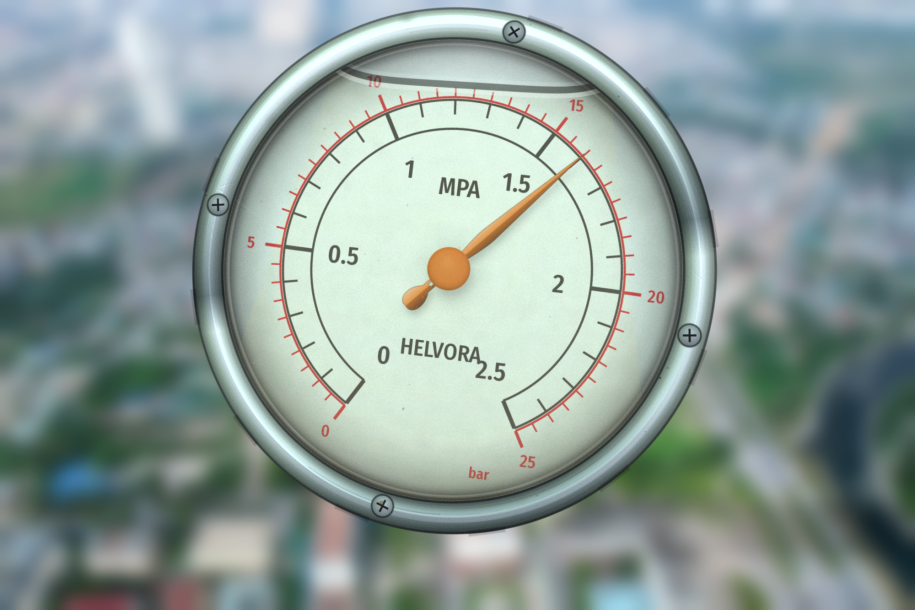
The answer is 1.6 MPa
